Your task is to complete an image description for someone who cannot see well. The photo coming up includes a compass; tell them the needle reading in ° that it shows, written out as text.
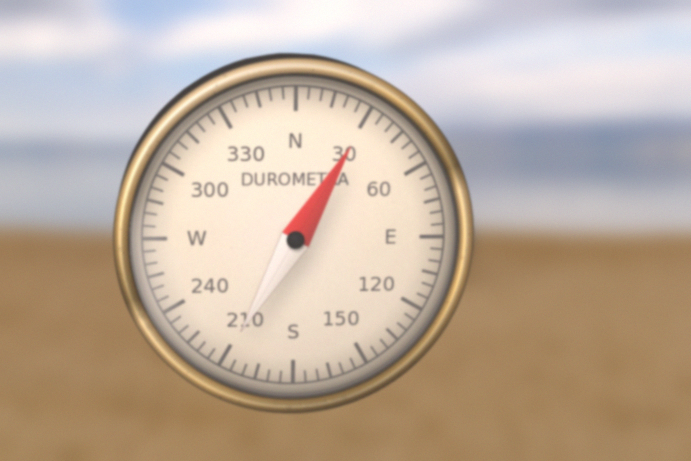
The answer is 30 °
